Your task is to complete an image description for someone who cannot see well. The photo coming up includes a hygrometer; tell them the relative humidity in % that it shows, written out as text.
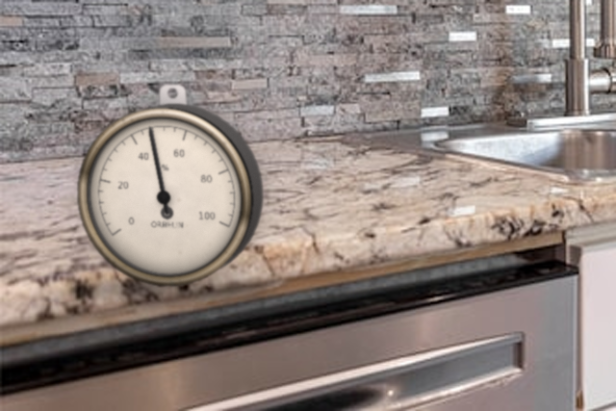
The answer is 48 %
